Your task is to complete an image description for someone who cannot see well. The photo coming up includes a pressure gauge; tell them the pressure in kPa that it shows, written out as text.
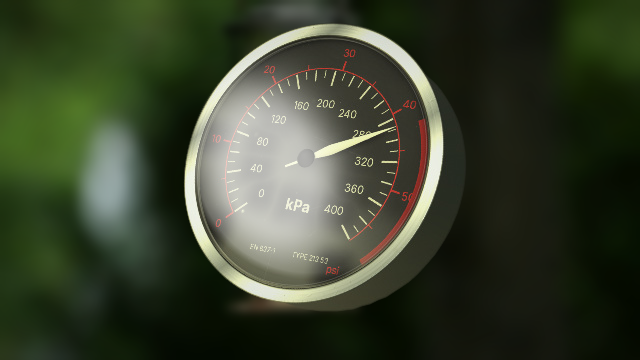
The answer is 290 kPa
